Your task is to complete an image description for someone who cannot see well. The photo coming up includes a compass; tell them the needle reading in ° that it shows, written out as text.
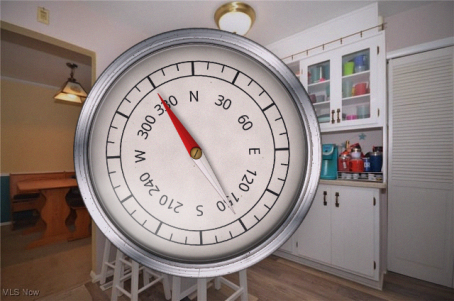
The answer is 330 °
